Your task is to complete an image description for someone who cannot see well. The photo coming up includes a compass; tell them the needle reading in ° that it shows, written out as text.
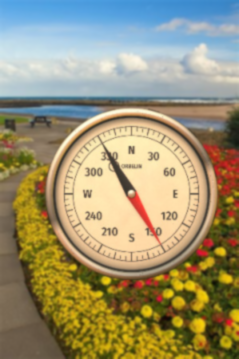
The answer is 150 °
